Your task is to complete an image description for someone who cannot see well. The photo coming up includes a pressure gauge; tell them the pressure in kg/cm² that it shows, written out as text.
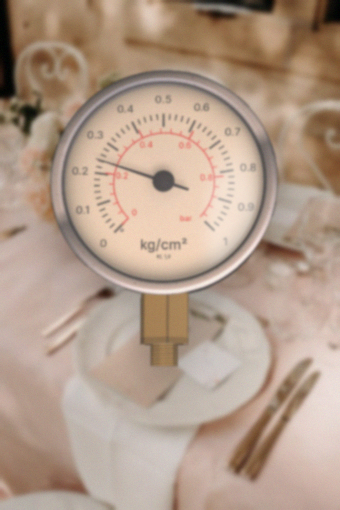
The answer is 0.24 kg/cm²
